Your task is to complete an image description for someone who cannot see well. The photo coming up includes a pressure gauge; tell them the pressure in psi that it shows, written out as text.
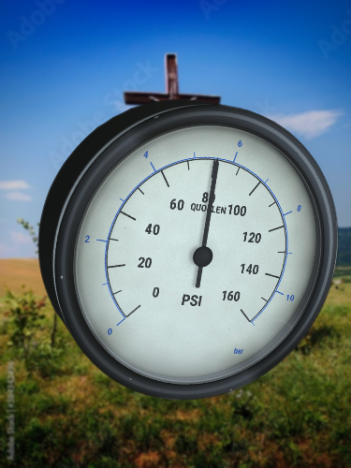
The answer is 80 psi
